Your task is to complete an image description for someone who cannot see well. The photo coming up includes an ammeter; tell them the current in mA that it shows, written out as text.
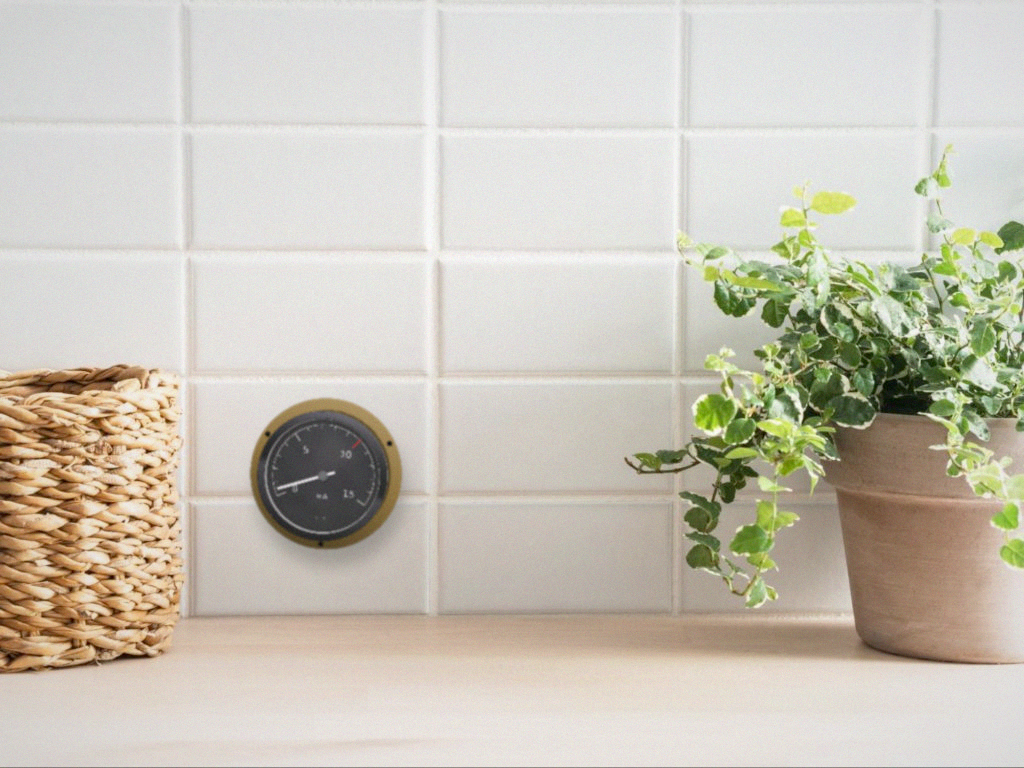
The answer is 0.5 mA
